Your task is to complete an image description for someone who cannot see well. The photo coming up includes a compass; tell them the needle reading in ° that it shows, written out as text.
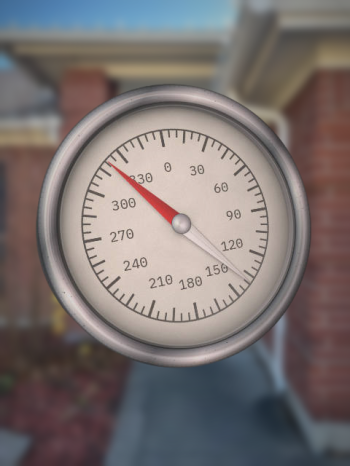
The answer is 320 °
